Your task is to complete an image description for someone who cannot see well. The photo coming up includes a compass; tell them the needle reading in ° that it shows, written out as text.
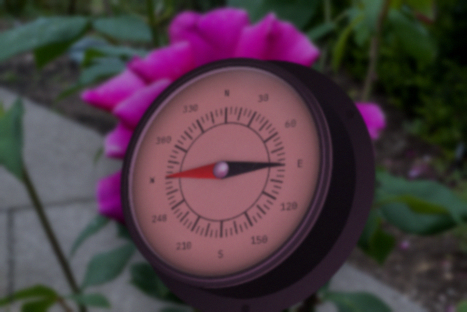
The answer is 270 °
